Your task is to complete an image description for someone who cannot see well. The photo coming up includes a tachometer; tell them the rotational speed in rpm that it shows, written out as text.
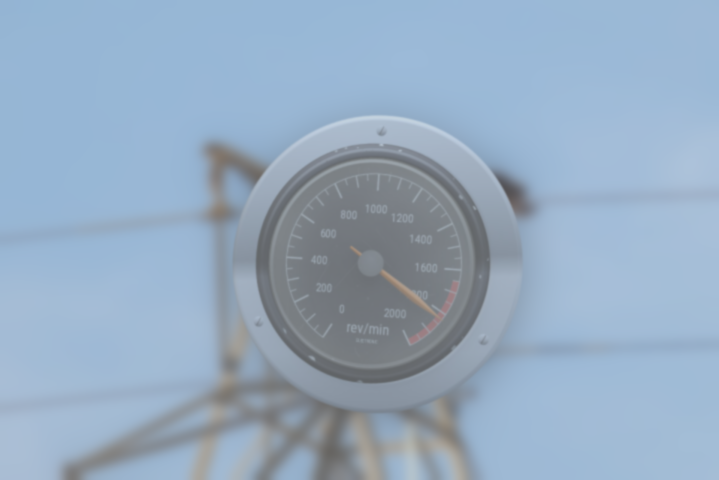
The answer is 1825 rpm
